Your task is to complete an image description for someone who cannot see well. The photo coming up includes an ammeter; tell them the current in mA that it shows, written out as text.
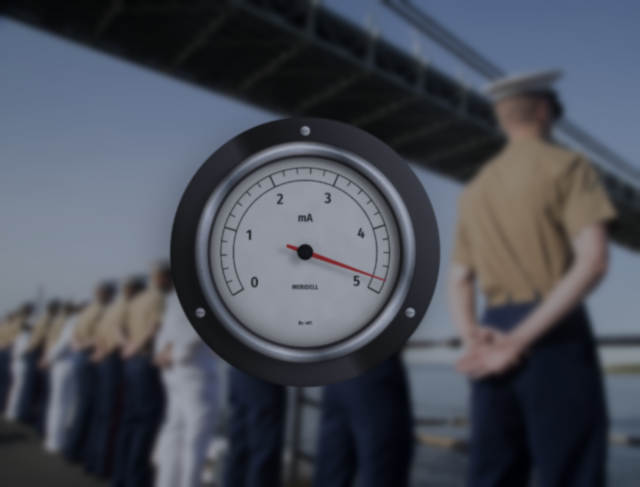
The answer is 4.8 mA
